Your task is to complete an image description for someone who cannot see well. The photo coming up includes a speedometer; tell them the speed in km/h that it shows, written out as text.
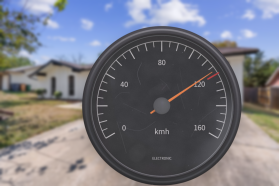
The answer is 117.5 km/h
